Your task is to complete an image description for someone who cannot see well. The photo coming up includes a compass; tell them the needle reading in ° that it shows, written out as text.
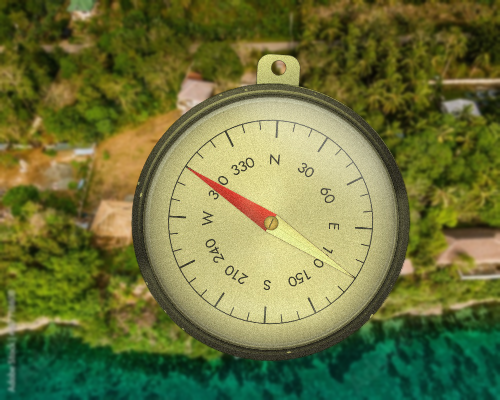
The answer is 300 °
